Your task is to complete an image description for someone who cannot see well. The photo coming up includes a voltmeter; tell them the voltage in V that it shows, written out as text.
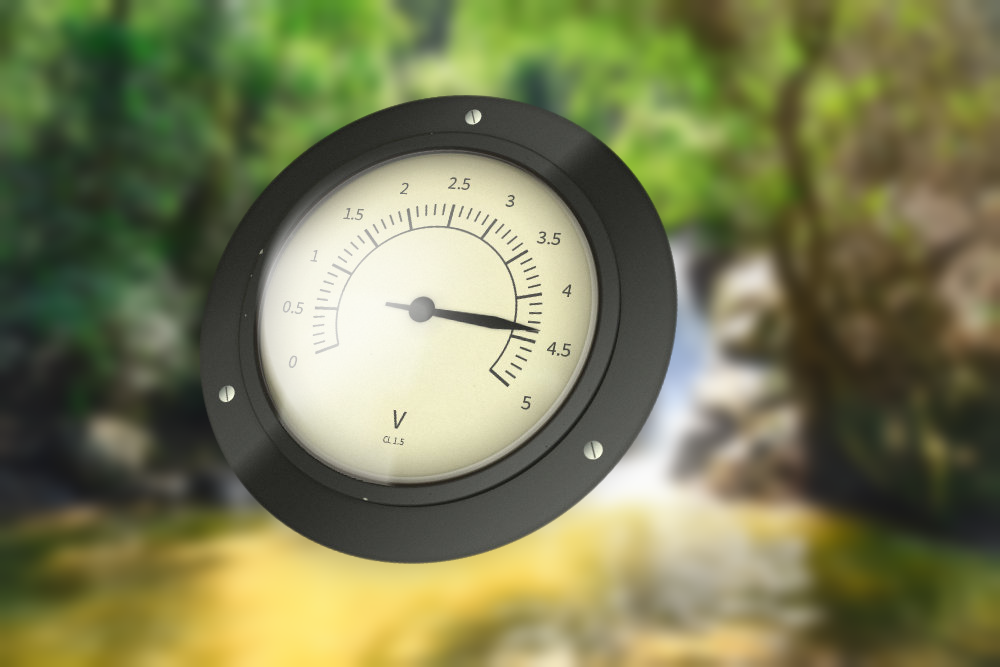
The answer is 4.4 V
